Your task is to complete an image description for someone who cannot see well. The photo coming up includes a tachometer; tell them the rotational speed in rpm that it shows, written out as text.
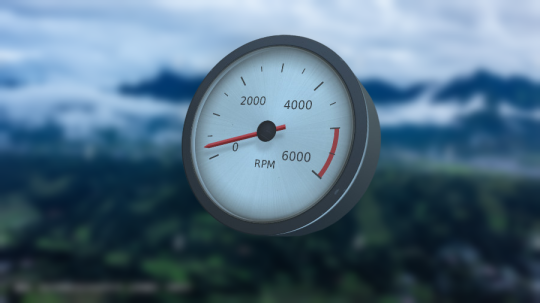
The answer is 250 rpm
